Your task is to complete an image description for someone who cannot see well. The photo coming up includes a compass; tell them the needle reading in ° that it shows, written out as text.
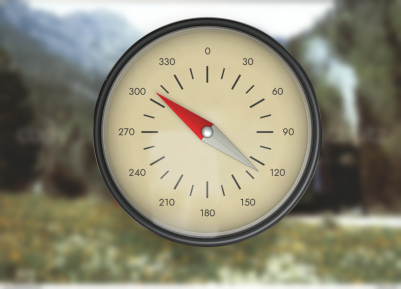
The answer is 307.5 °
